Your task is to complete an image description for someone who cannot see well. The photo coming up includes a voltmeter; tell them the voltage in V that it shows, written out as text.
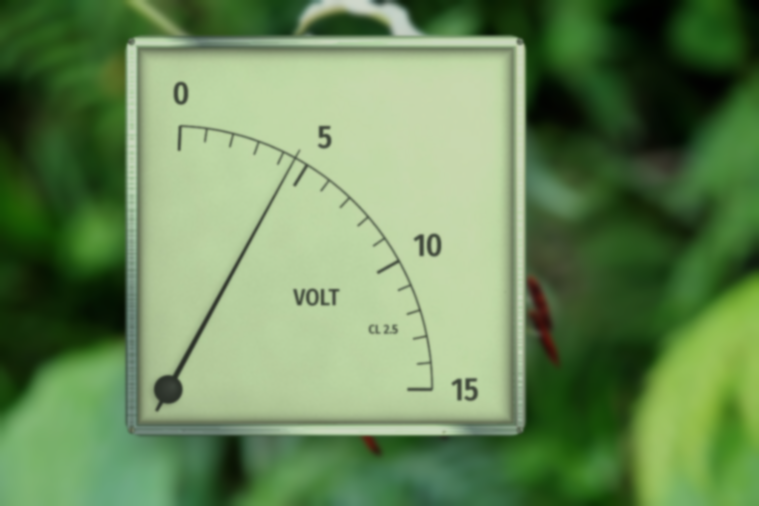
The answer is 4.5 V
